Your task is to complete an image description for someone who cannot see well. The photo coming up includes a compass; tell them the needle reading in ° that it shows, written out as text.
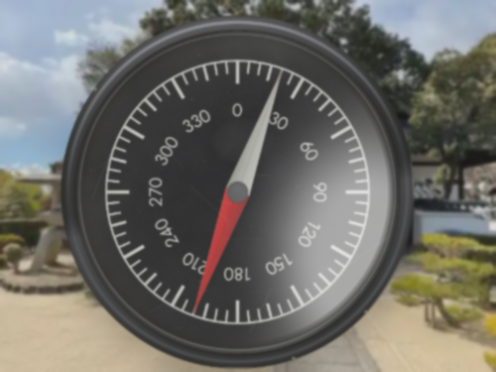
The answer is 200 °
